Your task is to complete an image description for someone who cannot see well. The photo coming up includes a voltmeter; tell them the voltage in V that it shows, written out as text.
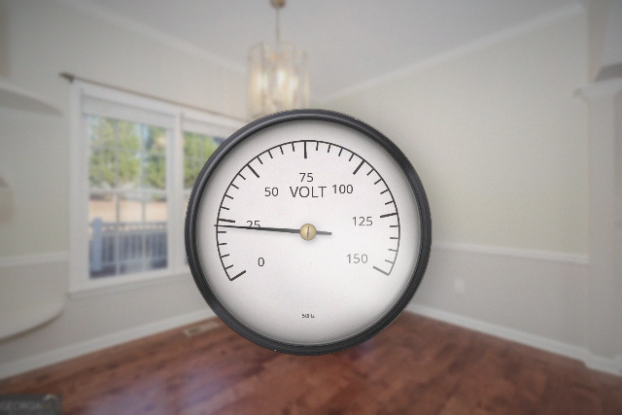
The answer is 22.5 V
